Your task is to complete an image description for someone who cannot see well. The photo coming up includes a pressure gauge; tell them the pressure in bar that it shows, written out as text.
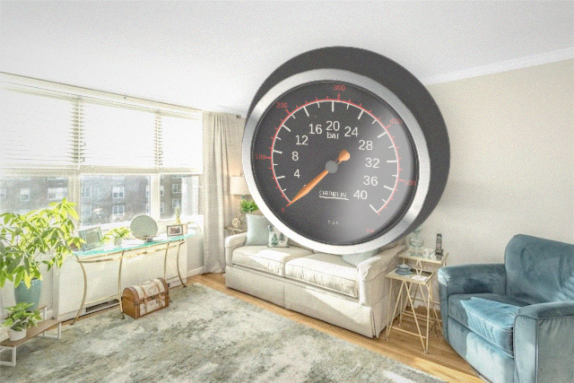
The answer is 0 bar
